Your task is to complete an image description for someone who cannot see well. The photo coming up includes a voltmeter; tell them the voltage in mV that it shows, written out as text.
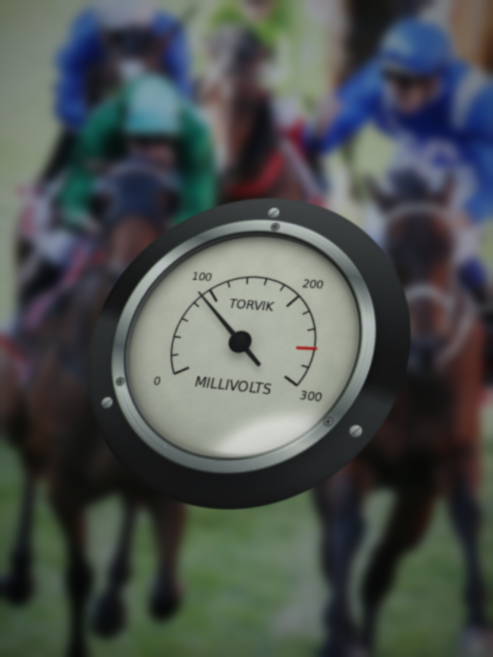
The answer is 90 mV
